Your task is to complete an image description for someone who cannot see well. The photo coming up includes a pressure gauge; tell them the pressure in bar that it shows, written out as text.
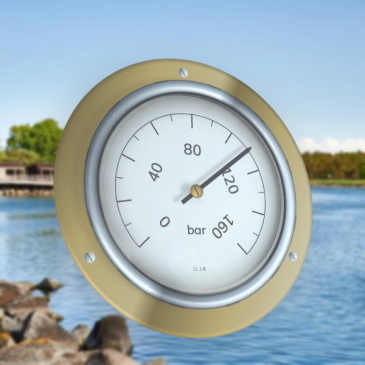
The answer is 110 bar
